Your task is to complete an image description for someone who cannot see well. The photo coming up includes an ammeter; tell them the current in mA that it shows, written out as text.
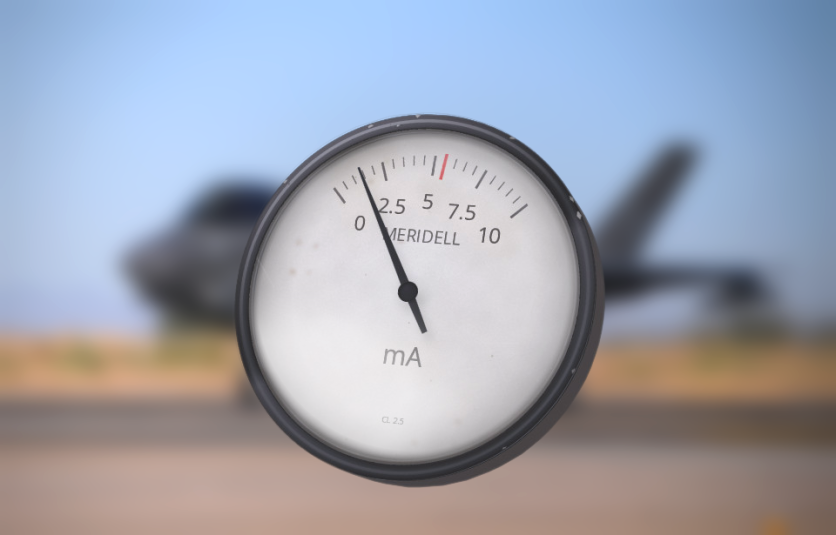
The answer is 1.5 mA
